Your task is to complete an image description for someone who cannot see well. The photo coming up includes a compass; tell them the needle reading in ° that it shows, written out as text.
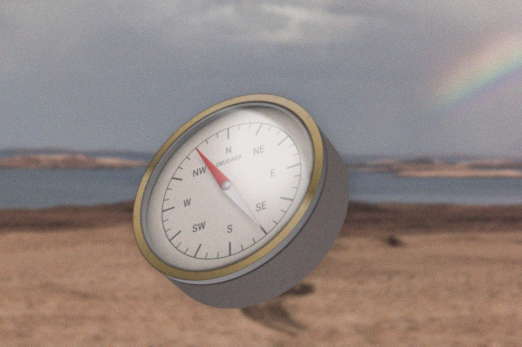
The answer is 330 °
